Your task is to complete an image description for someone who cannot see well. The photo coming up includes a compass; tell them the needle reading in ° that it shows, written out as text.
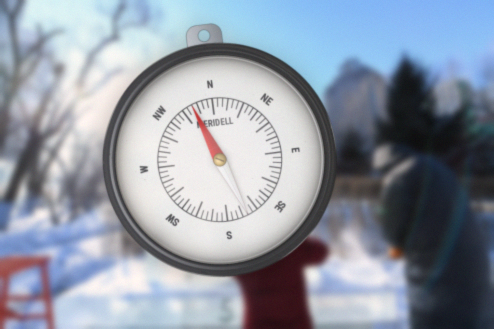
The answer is 340 °
